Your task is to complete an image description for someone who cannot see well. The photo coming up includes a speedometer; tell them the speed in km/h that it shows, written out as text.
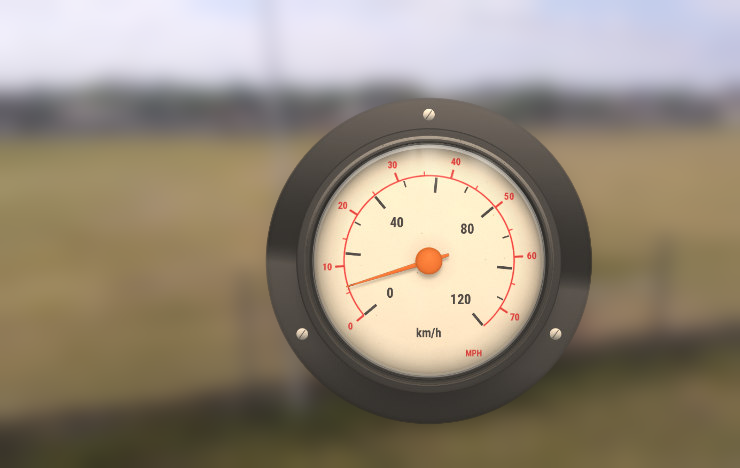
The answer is 10 km/h
